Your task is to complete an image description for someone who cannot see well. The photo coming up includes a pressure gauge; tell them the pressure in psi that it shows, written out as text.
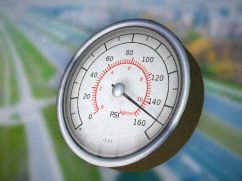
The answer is 150 psi
